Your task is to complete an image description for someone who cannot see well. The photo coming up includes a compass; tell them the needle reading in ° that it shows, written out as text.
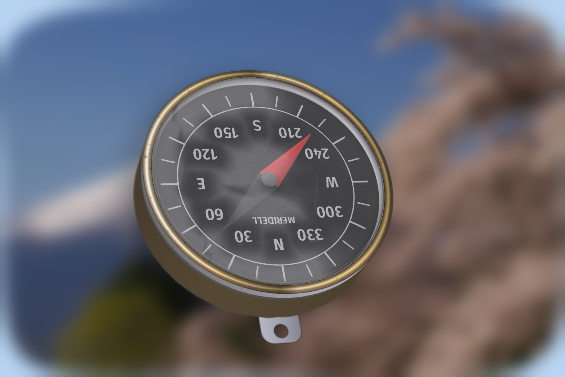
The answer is 225 °
